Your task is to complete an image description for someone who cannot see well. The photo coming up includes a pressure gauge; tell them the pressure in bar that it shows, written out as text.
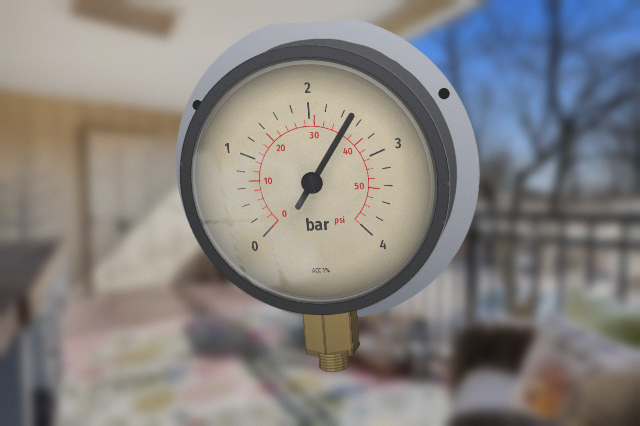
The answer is 2.5 bar
